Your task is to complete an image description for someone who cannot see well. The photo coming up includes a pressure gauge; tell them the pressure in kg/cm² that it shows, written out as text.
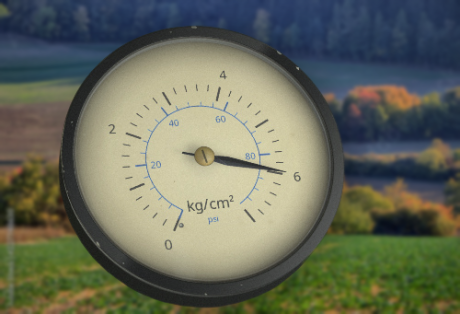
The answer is 6 kg/cm²
